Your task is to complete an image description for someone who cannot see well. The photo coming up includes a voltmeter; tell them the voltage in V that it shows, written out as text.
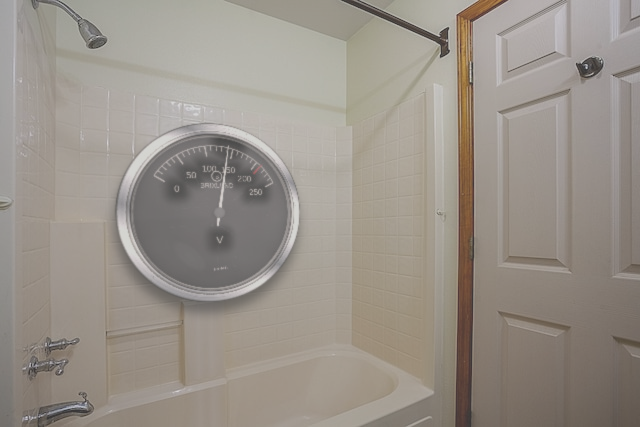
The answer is 140 V
